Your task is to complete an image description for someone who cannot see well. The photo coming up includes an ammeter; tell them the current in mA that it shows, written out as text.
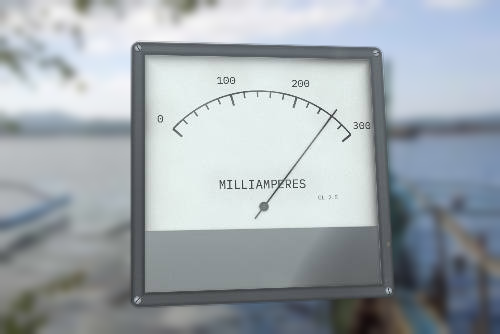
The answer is 260 mA
